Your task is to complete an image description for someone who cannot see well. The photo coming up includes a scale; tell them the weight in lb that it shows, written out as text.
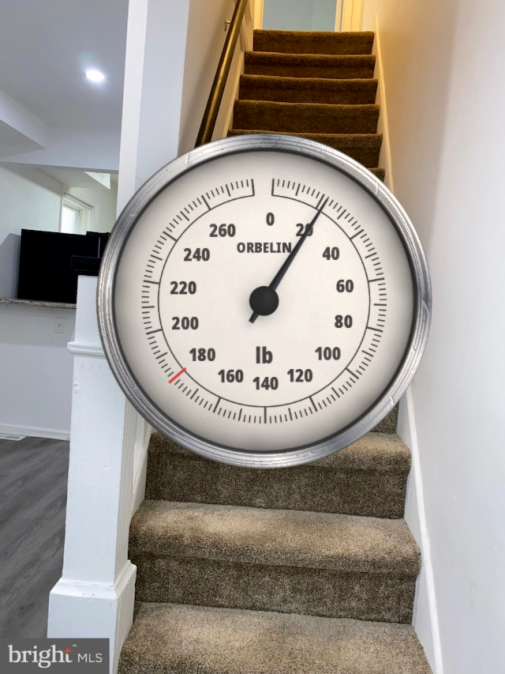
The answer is 22 lb
